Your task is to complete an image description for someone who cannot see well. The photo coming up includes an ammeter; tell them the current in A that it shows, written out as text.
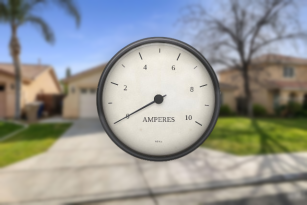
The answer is 0 A
